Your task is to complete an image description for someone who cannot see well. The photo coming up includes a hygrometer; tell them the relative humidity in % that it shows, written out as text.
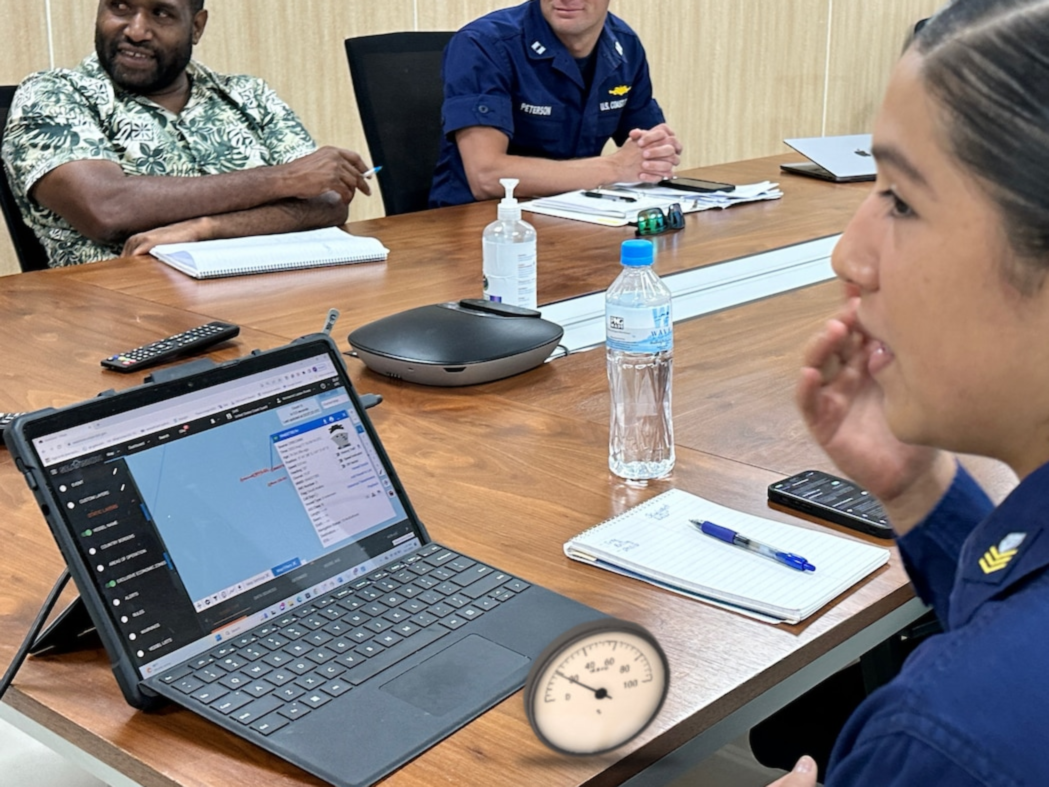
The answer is 20 %
